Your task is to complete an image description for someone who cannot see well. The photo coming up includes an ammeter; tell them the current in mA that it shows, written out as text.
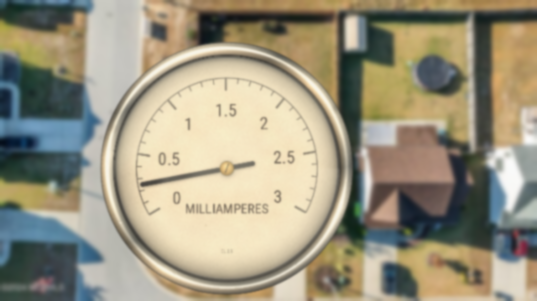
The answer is 0.25 mA
